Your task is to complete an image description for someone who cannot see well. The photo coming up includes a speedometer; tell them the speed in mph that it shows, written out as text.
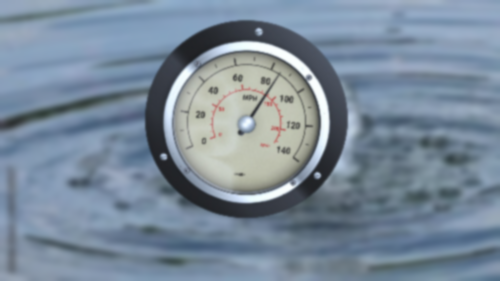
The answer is 85 mph
